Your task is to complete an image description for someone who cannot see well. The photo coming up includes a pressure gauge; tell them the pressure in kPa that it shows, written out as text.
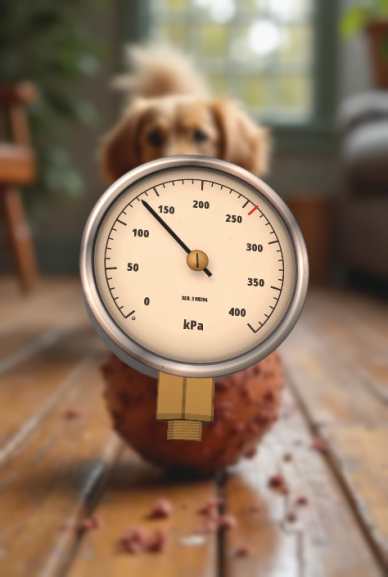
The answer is 130 kPa
